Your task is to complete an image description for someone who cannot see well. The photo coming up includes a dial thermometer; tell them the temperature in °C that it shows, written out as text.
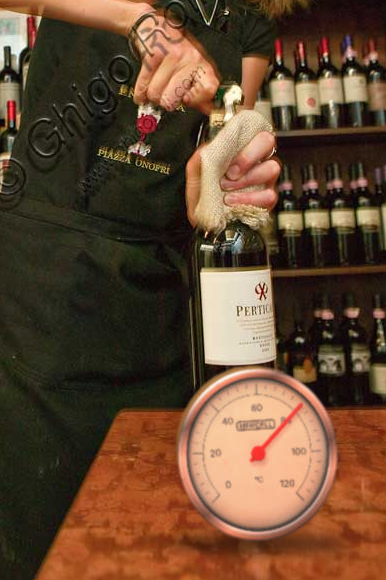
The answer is 80 °C
